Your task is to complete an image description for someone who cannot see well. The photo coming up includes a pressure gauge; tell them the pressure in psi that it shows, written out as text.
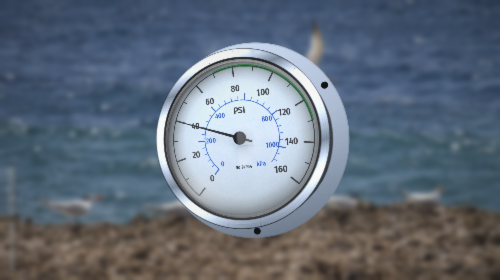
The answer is 40 psi
